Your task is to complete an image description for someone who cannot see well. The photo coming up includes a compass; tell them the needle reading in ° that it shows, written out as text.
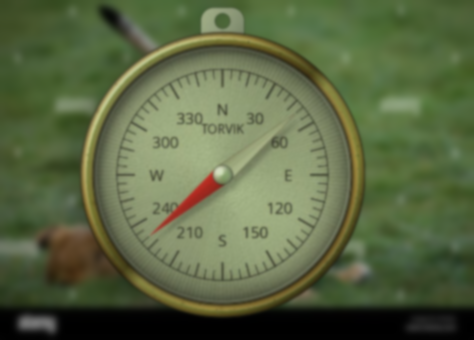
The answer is 230 °
